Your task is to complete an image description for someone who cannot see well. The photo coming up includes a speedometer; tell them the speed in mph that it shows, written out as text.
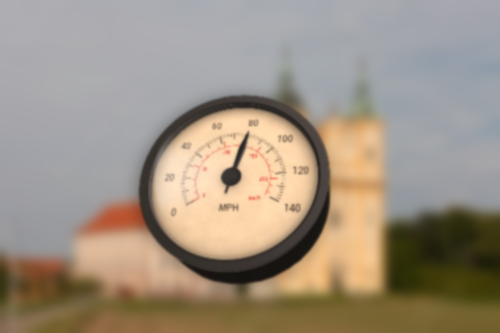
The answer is 80 mph
